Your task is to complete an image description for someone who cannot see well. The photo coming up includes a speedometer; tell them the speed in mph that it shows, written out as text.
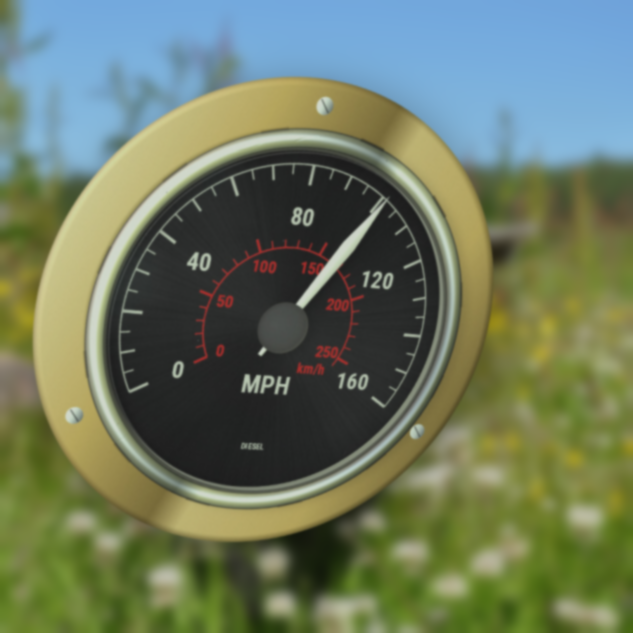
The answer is 100 mph
